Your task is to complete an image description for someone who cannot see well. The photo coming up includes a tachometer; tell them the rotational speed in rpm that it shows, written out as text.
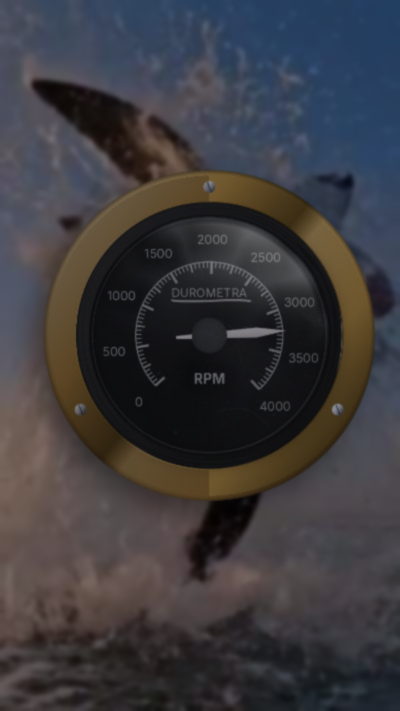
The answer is 3250 rpm
